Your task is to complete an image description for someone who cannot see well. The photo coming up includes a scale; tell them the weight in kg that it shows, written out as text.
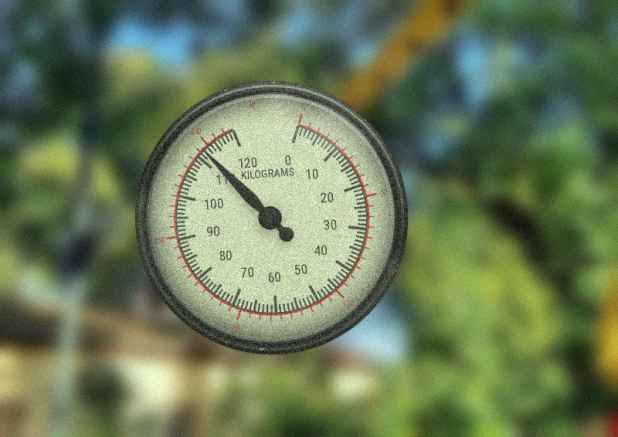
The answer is 112 kg
